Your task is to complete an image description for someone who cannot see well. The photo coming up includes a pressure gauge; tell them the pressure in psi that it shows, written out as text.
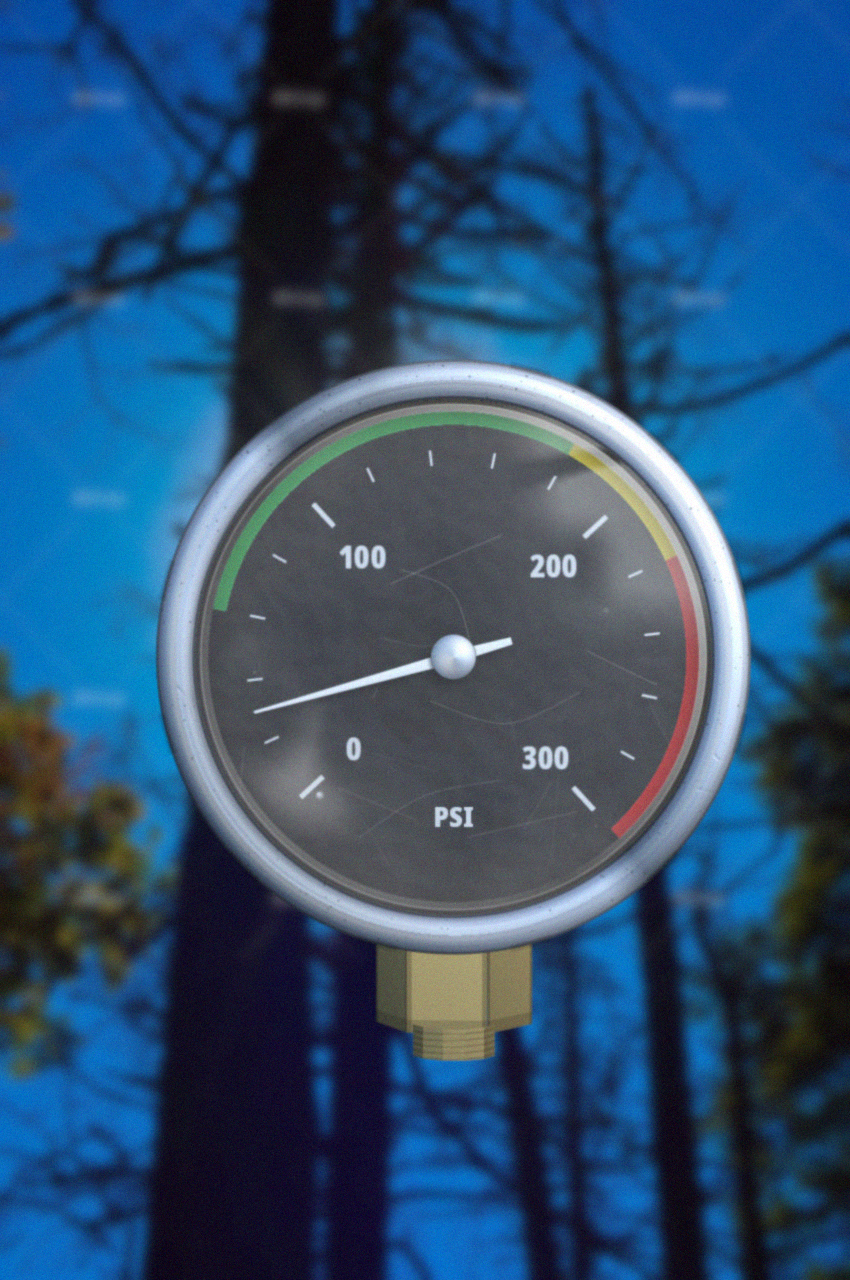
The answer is 30 psi
